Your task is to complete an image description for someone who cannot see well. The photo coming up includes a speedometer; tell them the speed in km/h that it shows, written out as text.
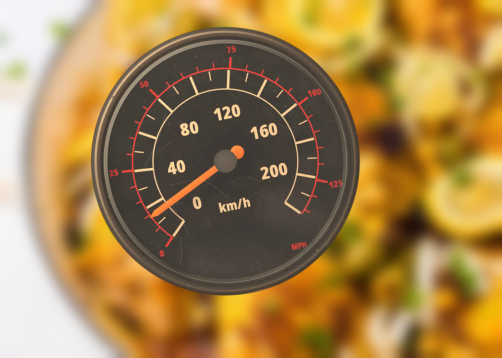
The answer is 15 km/h
